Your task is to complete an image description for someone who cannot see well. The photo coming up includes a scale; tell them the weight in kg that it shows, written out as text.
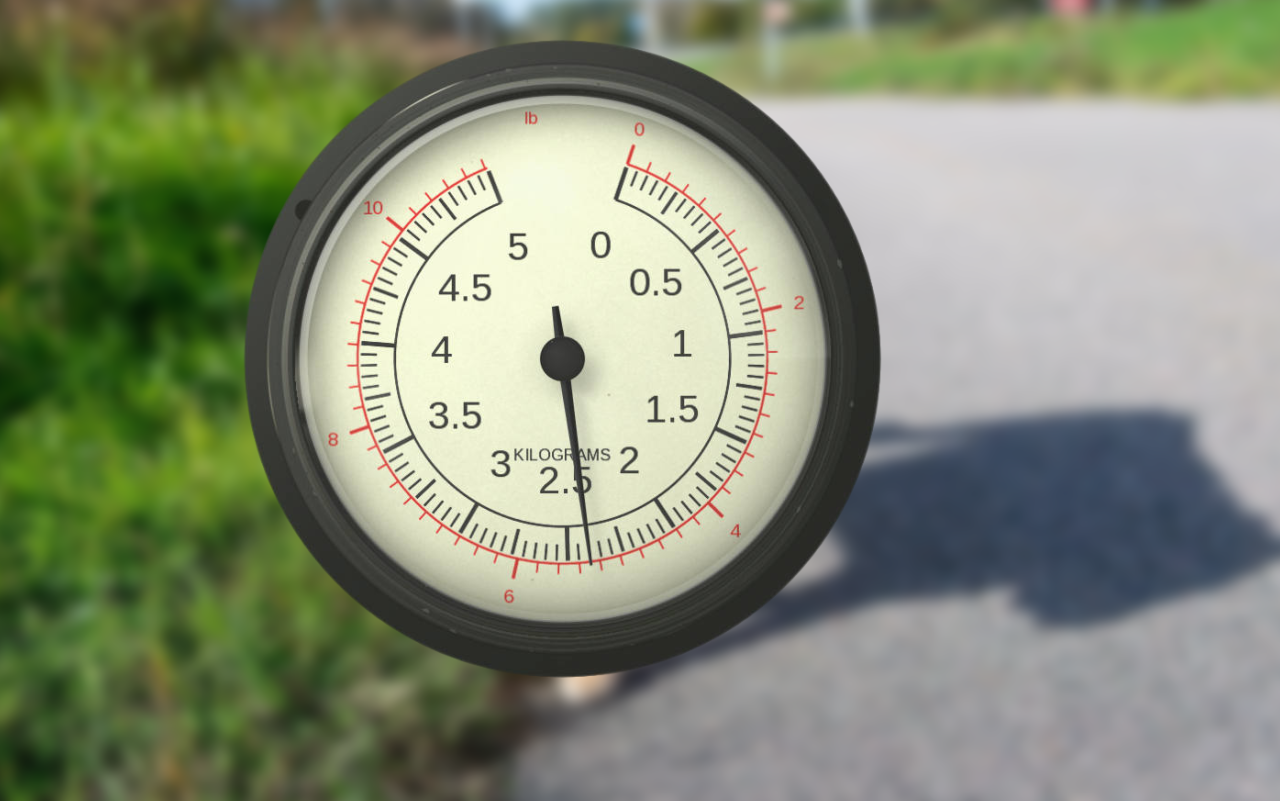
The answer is 2.4 kg
